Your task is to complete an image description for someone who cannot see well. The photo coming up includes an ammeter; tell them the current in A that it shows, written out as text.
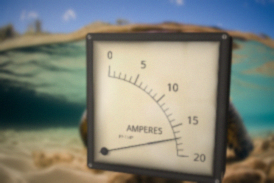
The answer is 17 A
